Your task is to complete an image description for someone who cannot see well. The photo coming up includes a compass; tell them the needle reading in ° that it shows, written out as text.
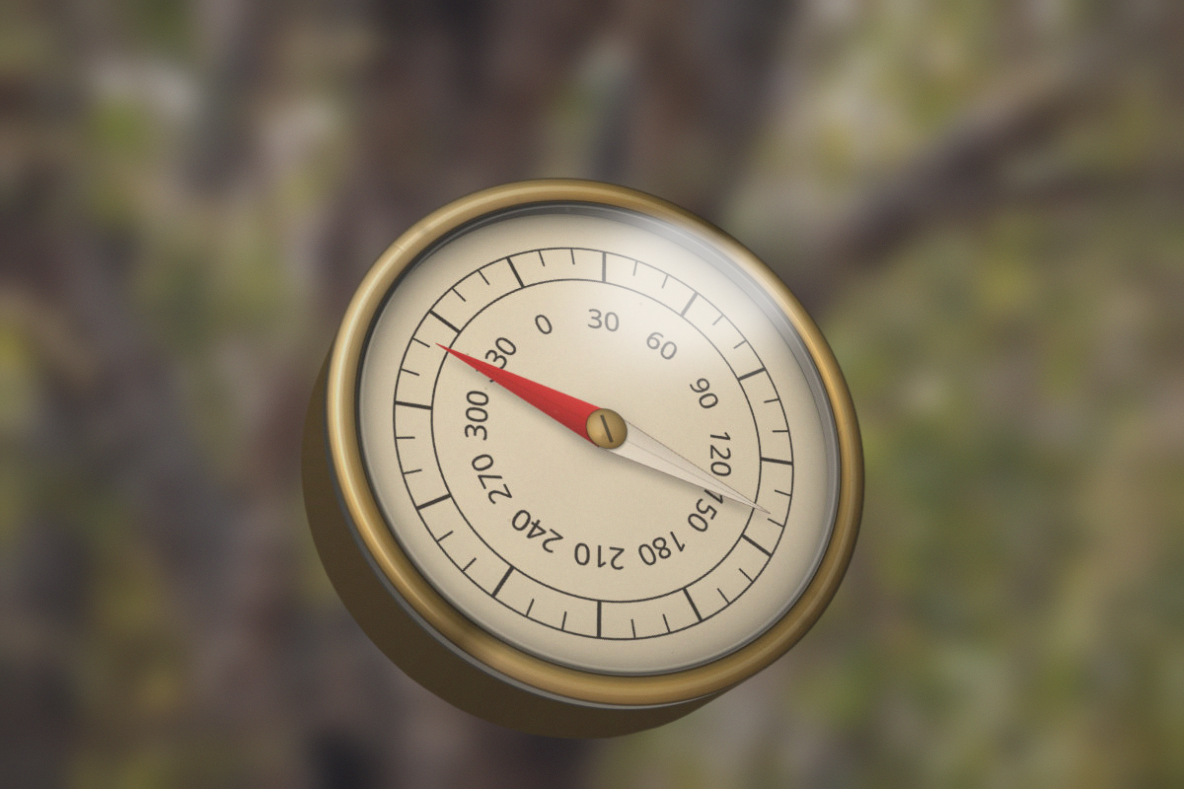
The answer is 320 °
